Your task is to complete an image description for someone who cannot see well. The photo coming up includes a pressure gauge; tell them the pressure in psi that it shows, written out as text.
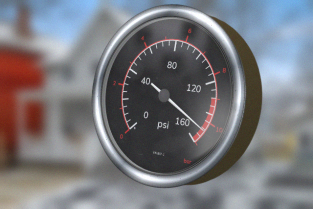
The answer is 150 psi
